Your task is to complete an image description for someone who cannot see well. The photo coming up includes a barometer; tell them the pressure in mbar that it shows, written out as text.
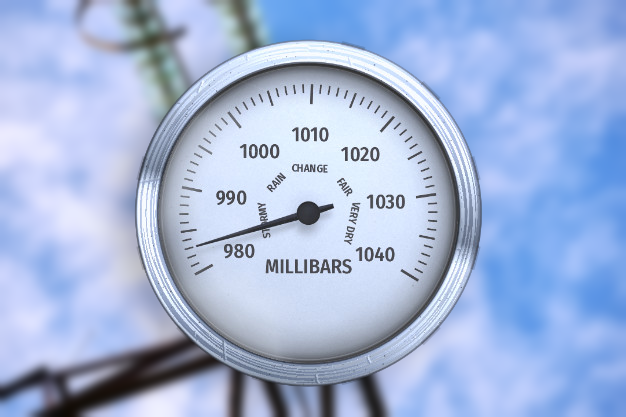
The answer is 983 mbar
